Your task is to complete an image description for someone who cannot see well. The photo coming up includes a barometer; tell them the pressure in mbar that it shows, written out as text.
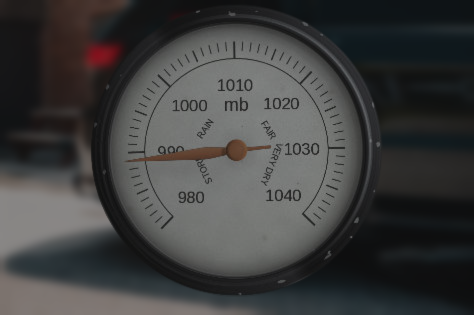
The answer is 989 mbar
